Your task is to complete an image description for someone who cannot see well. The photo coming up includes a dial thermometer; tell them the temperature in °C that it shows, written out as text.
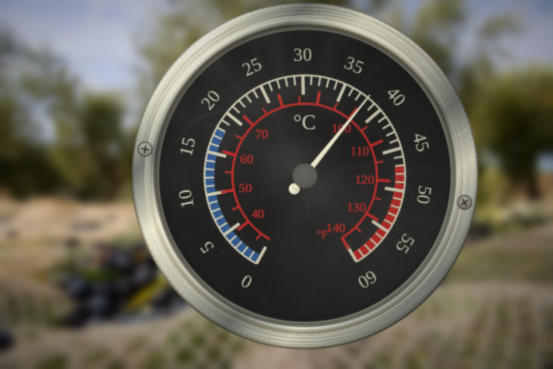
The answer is 38 °C
